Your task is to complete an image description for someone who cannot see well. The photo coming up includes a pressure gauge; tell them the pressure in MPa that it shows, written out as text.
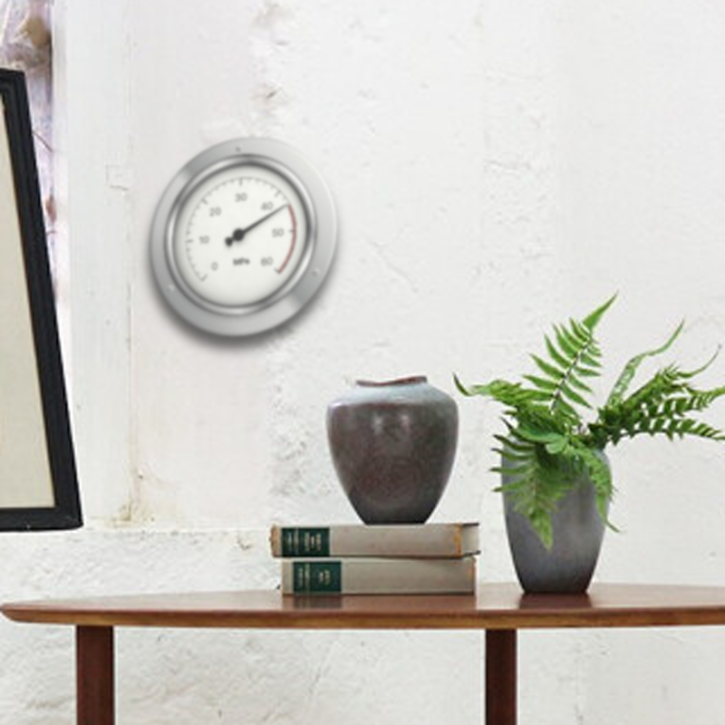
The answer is 44 MPa
